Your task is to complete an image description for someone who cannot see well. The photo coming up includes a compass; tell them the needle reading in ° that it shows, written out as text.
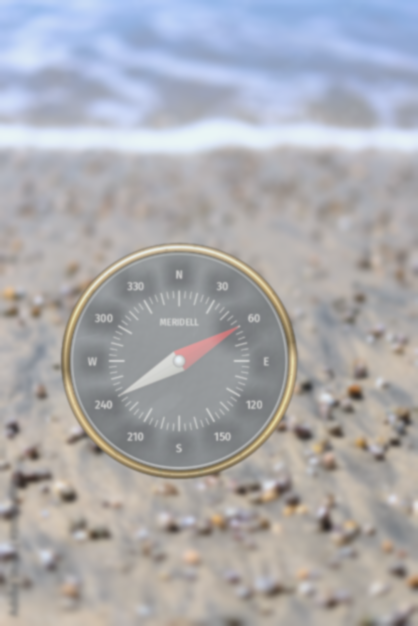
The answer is 60 °
